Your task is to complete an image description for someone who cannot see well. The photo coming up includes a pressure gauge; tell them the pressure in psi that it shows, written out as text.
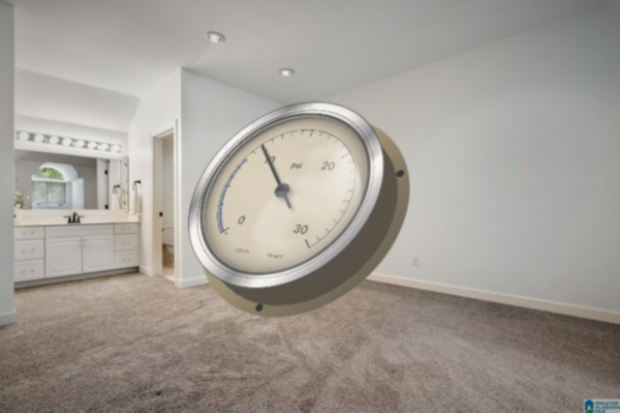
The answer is 10 psi
